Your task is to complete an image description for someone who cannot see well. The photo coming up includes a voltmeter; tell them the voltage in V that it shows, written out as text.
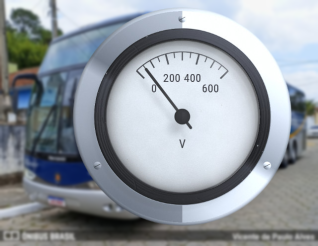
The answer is 50 V
